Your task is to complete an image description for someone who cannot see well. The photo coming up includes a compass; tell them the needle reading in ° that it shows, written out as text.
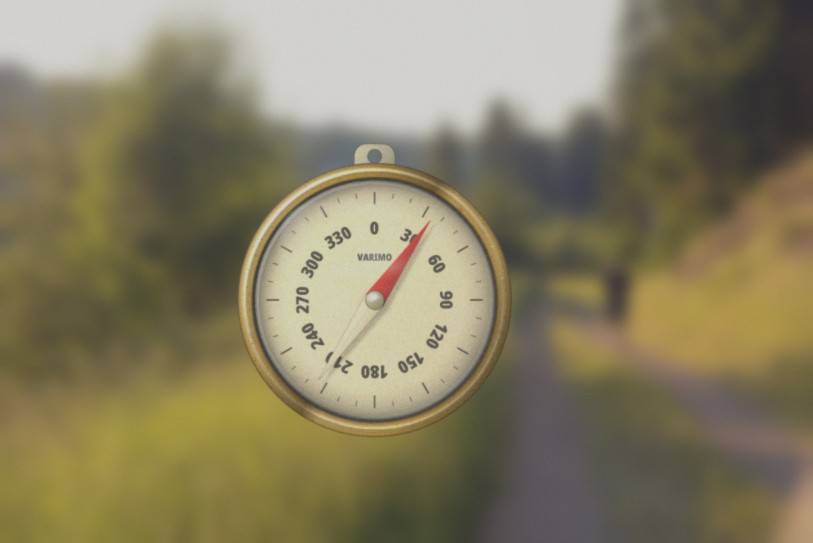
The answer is 35 °
